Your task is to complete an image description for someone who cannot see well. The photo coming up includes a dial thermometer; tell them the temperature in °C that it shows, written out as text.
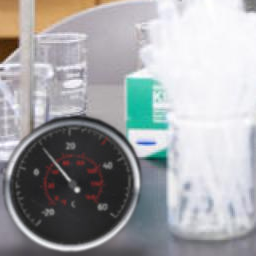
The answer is 10 °C
